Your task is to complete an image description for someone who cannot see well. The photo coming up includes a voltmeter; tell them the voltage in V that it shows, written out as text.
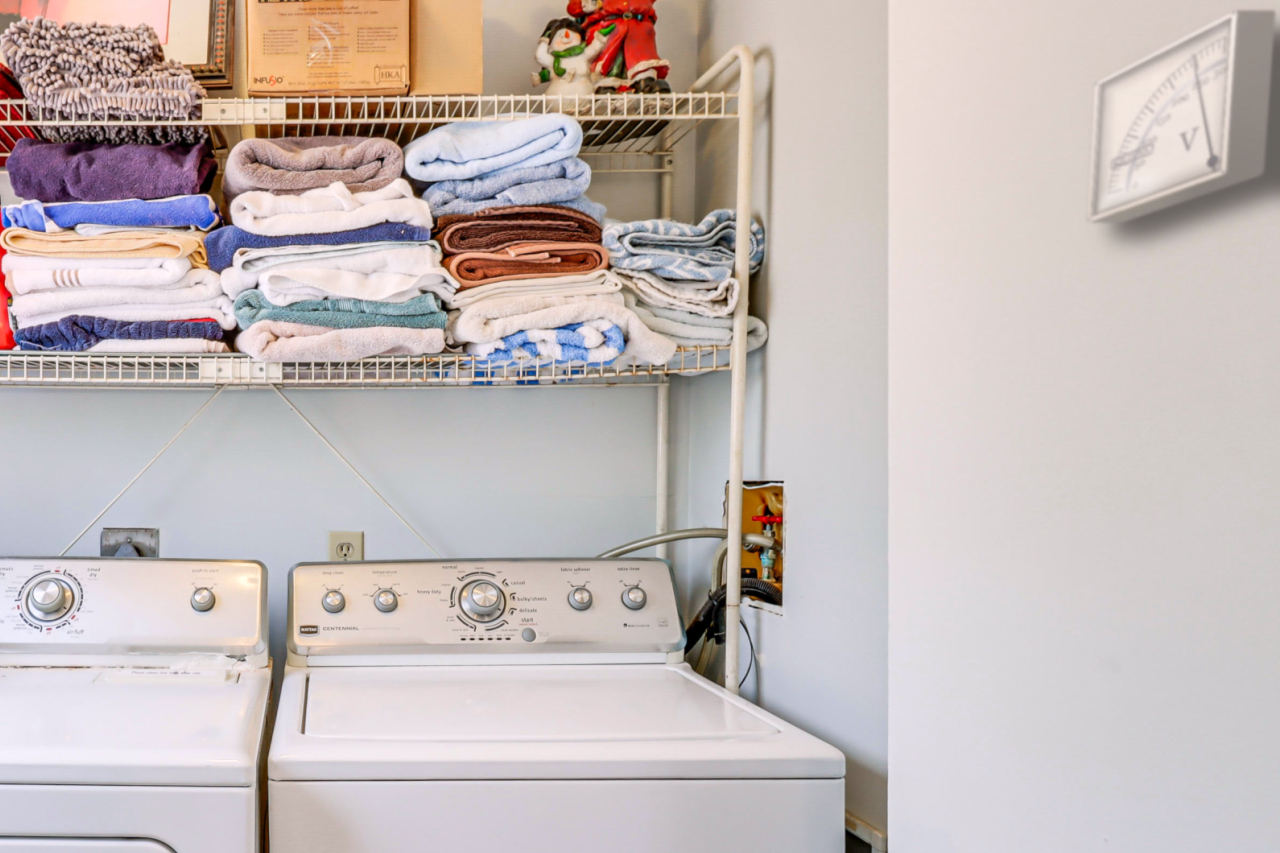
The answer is 250 V
